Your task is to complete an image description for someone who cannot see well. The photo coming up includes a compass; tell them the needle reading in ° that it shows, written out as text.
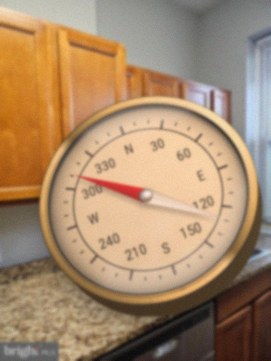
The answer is 310 °
